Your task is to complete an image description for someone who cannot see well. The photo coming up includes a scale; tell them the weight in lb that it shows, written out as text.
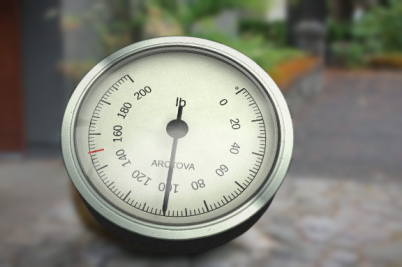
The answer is 100 lb
